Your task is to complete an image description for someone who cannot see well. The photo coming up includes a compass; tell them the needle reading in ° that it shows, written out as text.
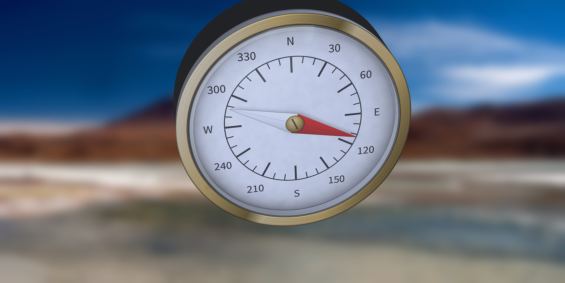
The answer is 110 °
